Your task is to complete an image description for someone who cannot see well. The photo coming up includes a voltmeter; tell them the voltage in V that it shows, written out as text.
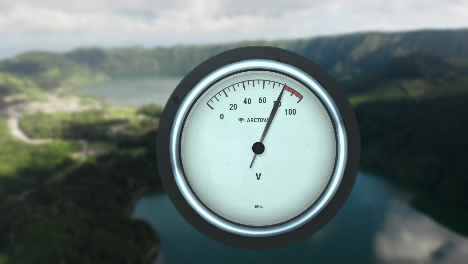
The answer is 80 V
